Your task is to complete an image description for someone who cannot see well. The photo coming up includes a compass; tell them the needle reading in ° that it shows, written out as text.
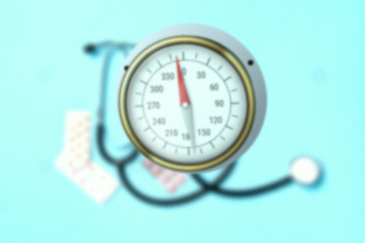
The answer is 352.5 °
